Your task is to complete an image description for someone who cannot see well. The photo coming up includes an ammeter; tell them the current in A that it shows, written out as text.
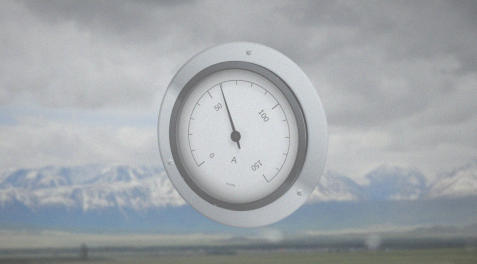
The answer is 60 A
